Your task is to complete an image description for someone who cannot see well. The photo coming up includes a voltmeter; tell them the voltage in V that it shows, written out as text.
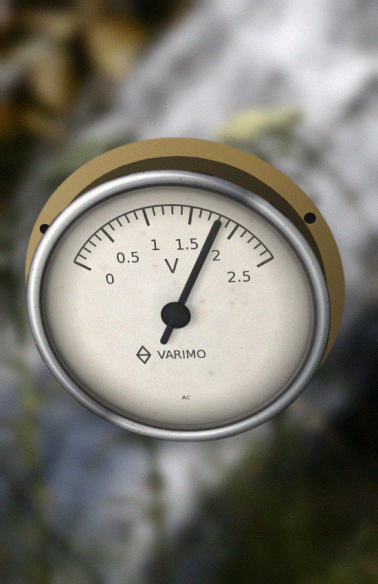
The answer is 1.8 V
